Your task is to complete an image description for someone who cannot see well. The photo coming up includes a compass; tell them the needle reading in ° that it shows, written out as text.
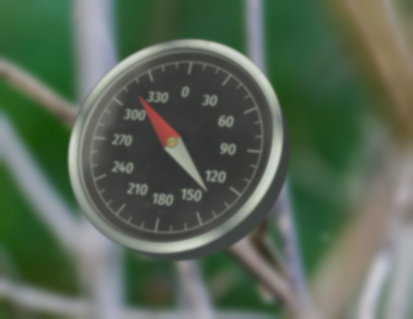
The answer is 315 °
